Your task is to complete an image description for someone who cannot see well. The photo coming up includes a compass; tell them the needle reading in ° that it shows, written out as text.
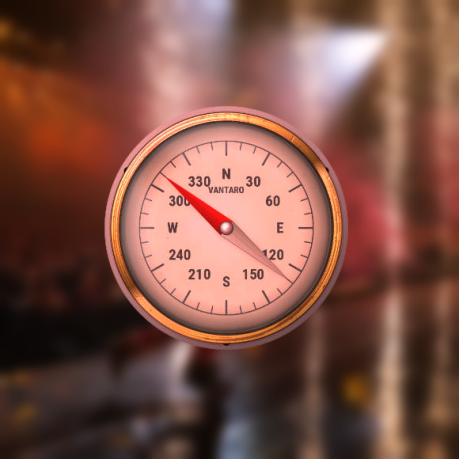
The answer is 310 °
